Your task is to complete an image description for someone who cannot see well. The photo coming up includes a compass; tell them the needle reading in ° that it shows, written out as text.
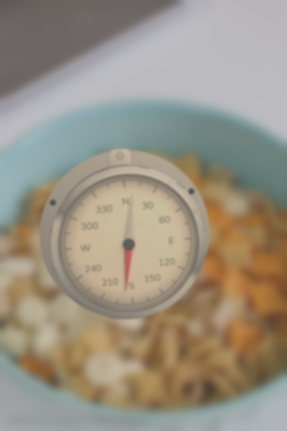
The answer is 187.5 °
